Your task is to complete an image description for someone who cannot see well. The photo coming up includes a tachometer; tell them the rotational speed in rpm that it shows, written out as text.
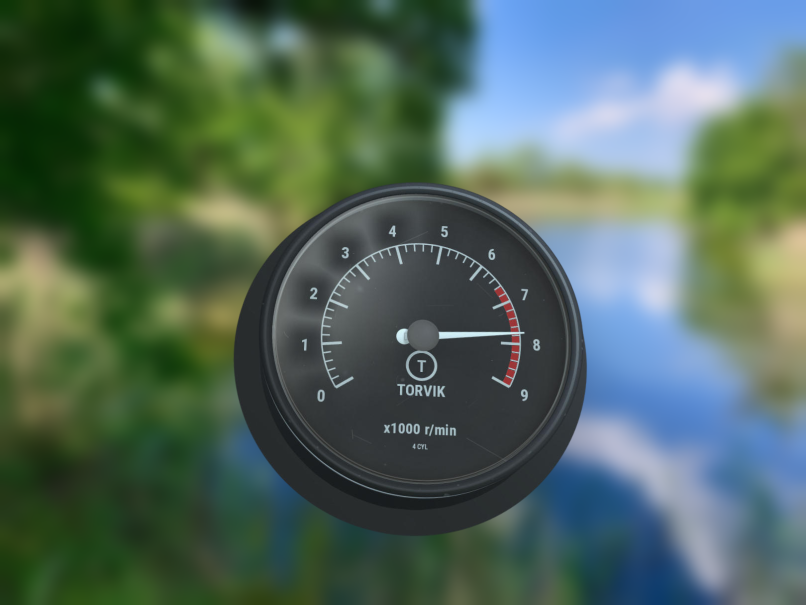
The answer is 7800 rpm
